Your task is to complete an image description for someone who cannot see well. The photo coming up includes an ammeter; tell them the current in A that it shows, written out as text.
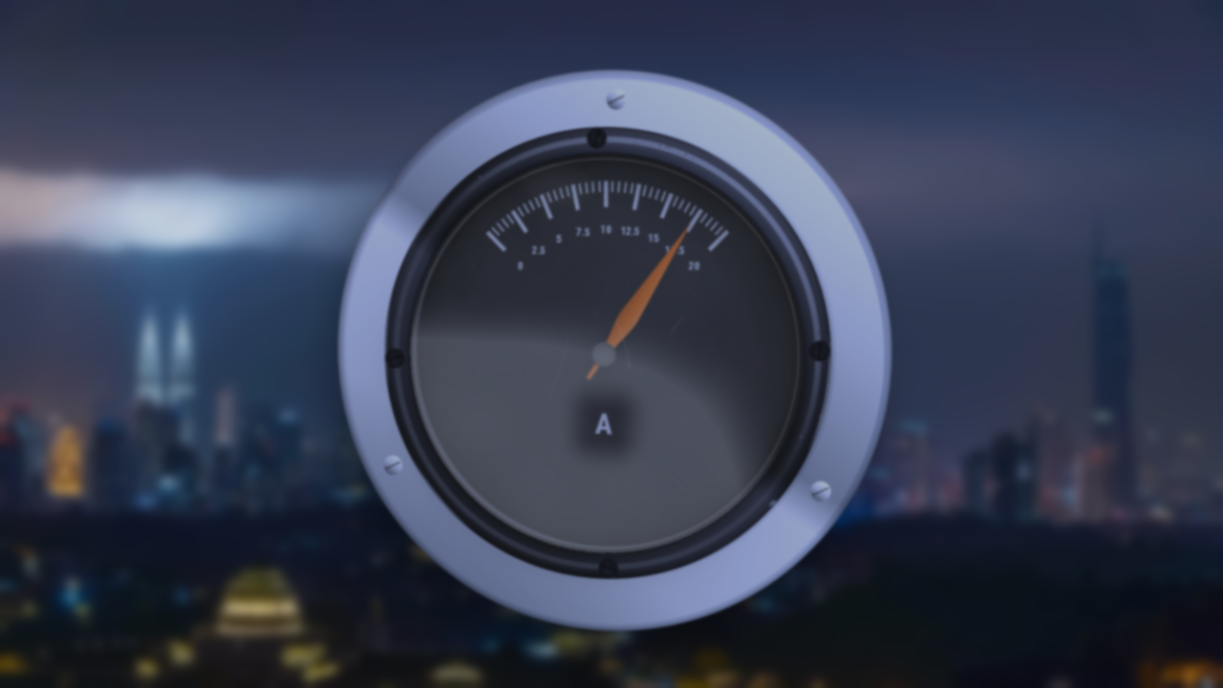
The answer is 17.5 A
